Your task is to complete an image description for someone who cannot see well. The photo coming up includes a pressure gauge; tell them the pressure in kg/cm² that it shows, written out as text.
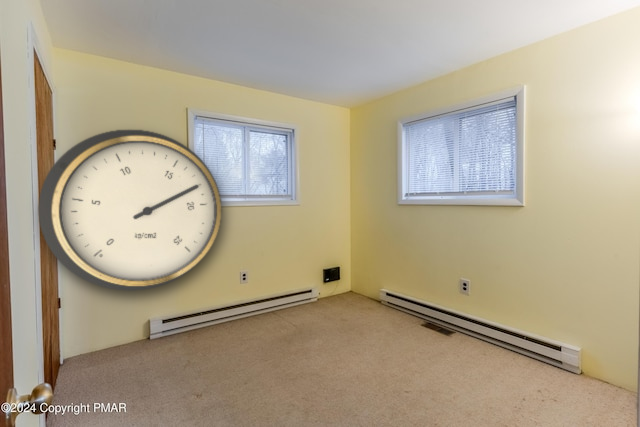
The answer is 18 kg/cm²
